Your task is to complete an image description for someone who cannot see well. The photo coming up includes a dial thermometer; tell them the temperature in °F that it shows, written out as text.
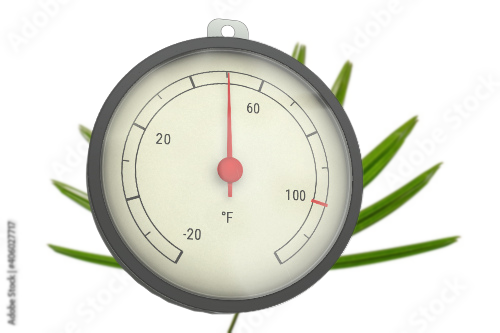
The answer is 50 °F
